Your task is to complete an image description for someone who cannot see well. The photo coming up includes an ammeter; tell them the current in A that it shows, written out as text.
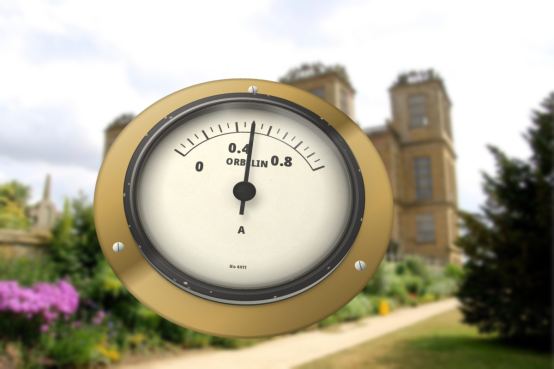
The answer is 0.5 A
